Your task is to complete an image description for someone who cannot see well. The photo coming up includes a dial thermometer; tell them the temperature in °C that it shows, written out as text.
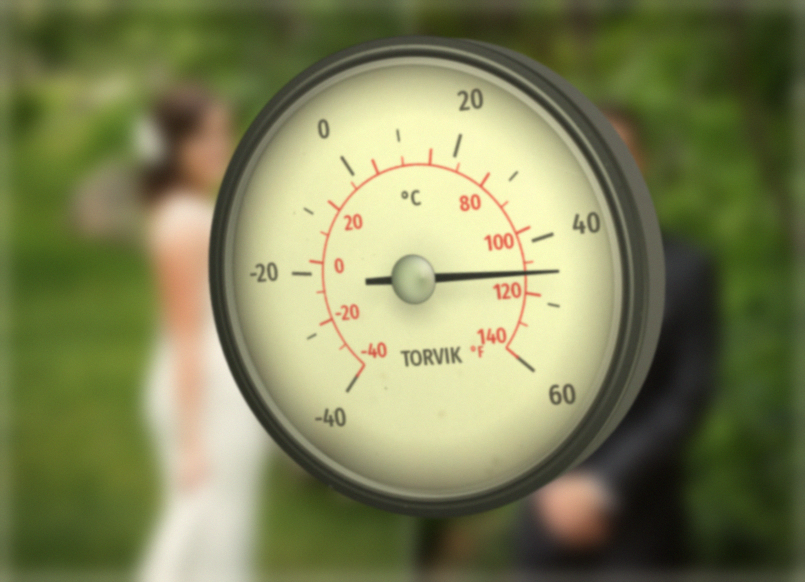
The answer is 45 °C
